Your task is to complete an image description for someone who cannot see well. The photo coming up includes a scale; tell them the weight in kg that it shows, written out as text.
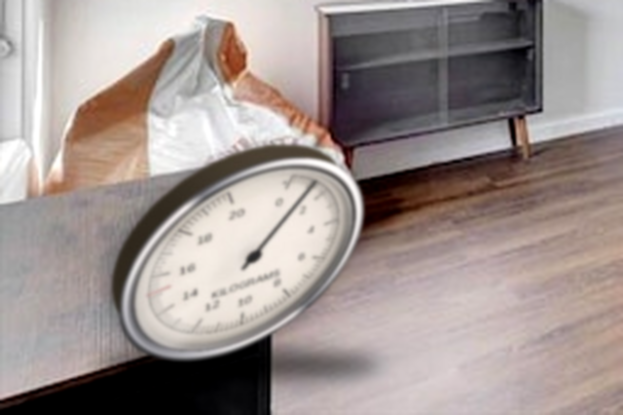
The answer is 1 kg
